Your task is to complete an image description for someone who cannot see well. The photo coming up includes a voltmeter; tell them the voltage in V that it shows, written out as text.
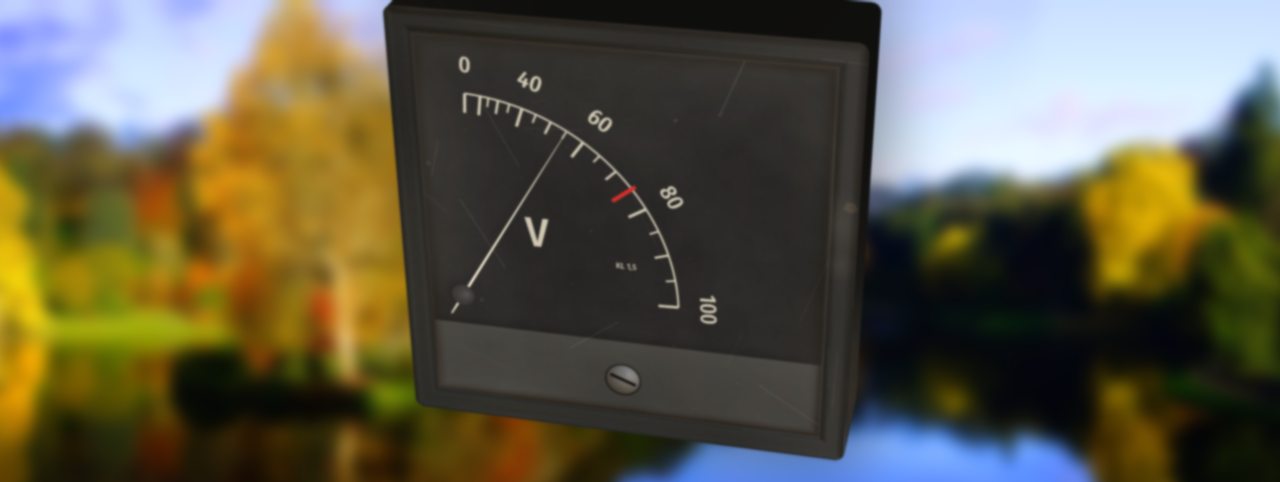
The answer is 55 V
